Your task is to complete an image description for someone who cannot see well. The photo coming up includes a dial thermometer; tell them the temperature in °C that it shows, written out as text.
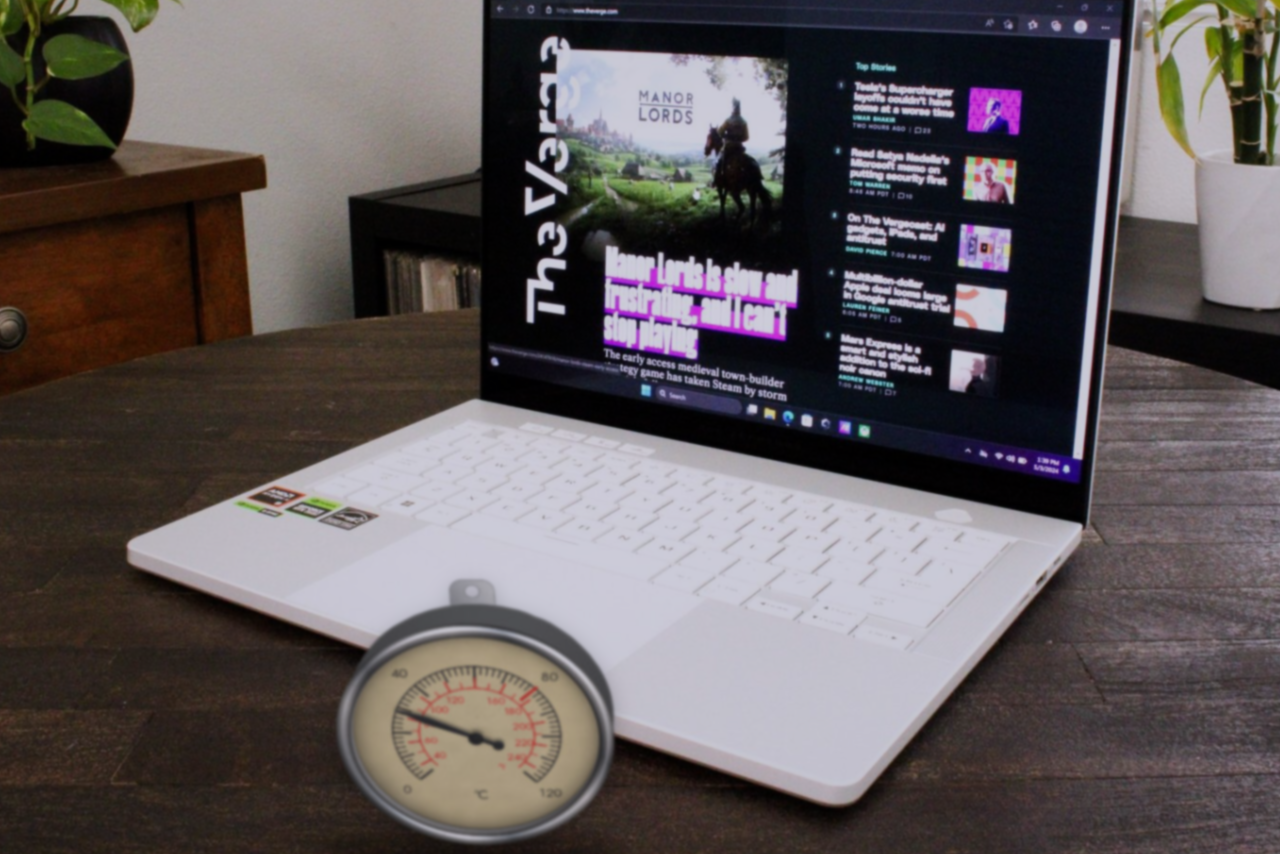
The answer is 30 °C
